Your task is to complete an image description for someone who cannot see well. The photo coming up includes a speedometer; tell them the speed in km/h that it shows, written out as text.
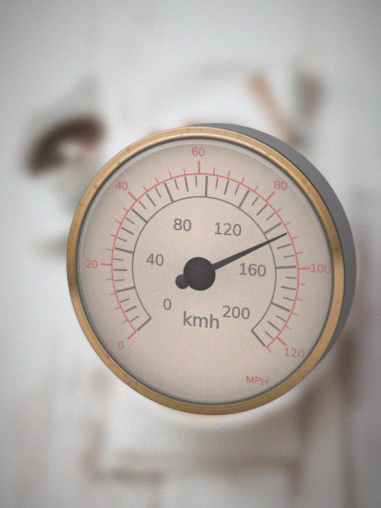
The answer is 145 km/h
